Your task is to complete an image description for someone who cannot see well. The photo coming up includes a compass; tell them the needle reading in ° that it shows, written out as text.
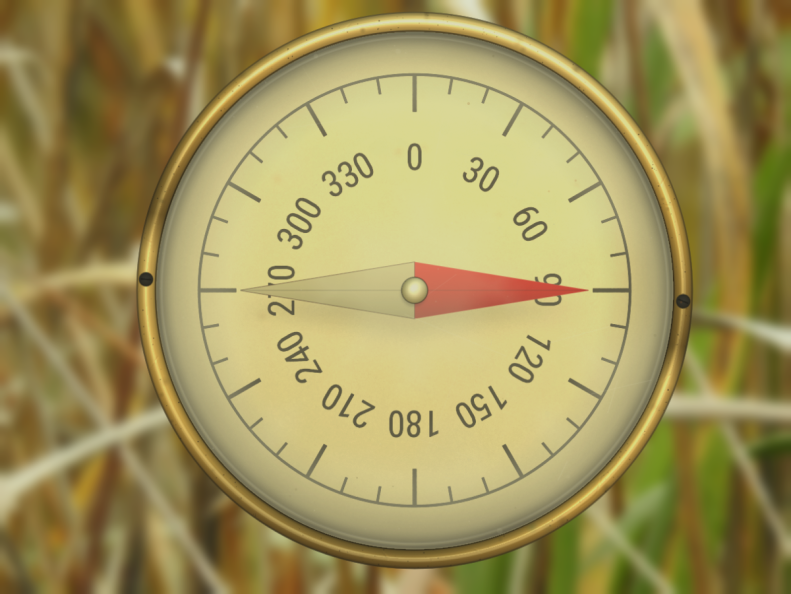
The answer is 90 °
